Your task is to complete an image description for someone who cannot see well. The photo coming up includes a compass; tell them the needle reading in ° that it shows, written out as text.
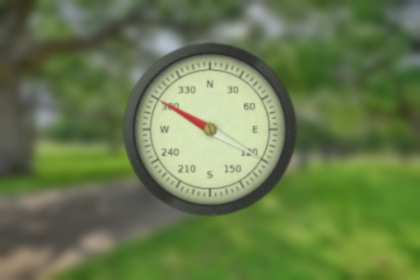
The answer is 300 °
